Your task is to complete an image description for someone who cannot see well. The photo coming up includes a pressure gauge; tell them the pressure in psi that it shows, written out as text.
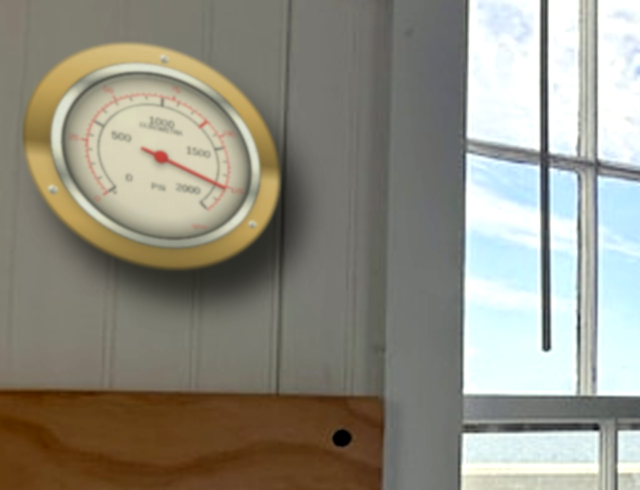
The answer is 1800 psi
